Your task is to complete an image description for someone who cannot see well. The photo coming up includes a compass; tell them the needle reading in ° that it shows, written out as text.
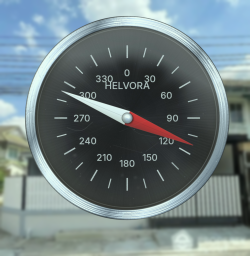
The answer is 112.5 °
